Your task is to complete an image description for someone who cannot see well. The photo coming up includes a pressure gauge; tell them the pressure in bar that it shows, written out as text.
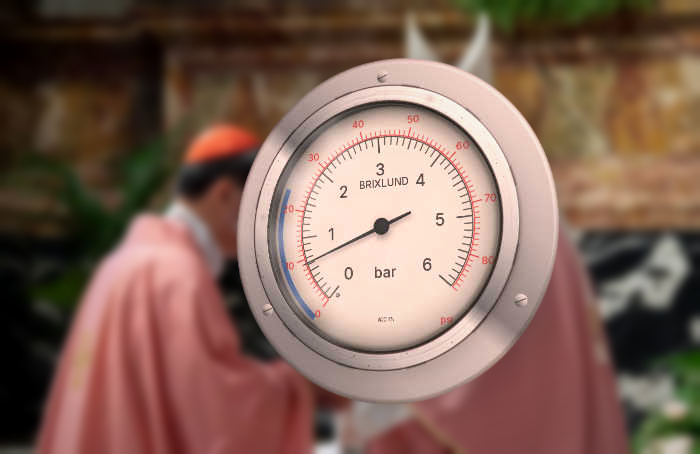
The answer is 0.6 bar
